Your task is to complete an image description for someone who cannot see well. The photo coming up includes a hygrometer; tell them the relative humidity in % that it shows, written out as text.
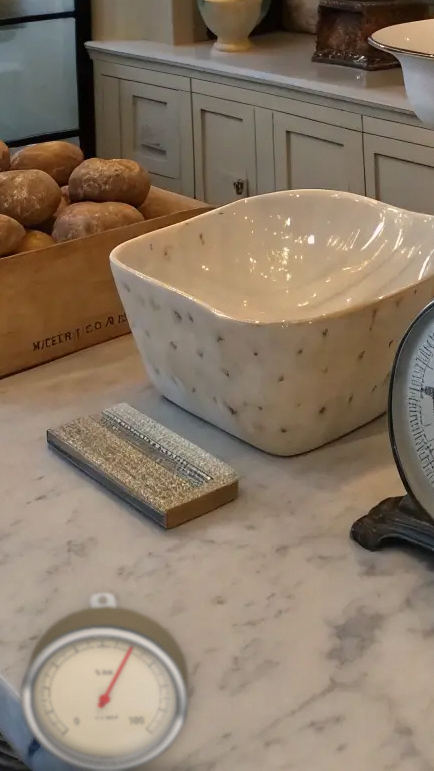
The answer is 60 %
